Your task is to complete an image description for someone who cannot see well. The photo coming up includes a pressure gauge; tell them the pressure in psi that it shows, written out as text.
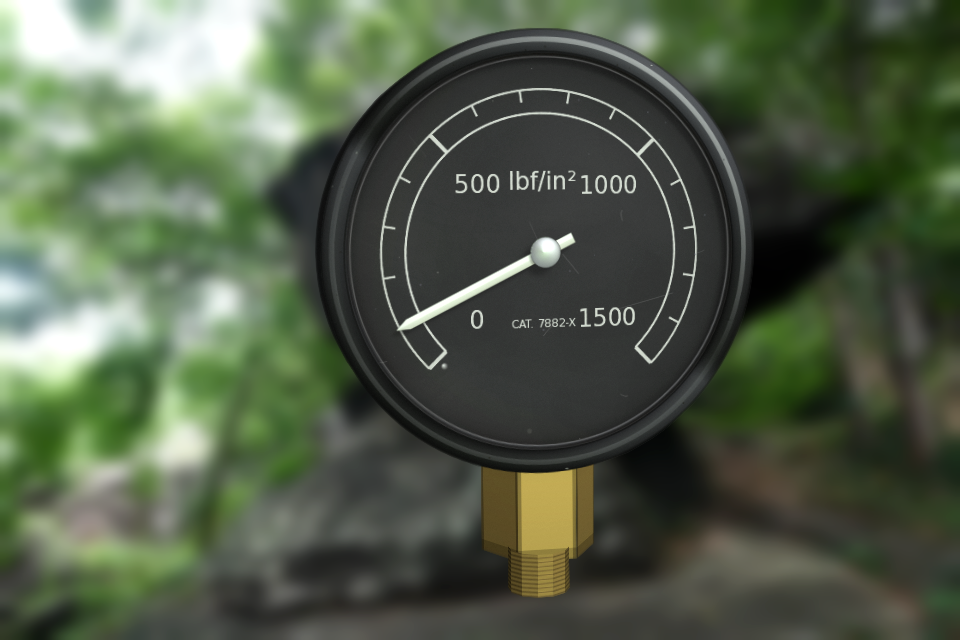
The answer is 100 psi
